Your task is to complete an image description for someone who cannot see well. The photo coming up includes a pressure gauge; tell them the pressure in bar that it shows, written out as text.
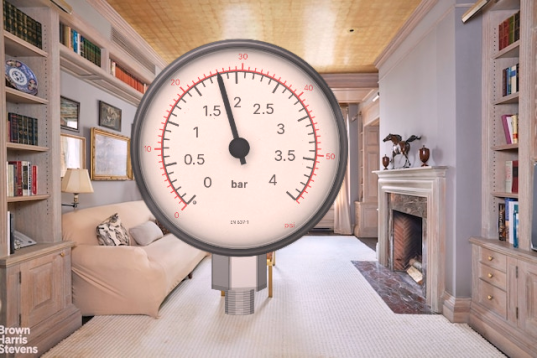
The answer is 1.8 bar
